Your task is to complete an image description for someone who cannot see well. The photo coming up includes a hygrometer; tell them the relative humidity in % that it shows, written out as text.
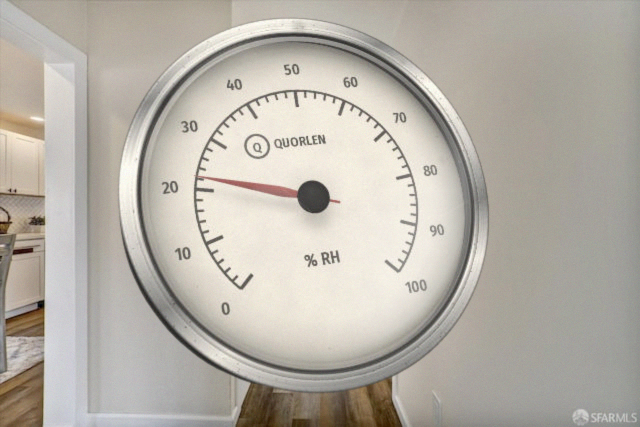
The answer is 22 %
